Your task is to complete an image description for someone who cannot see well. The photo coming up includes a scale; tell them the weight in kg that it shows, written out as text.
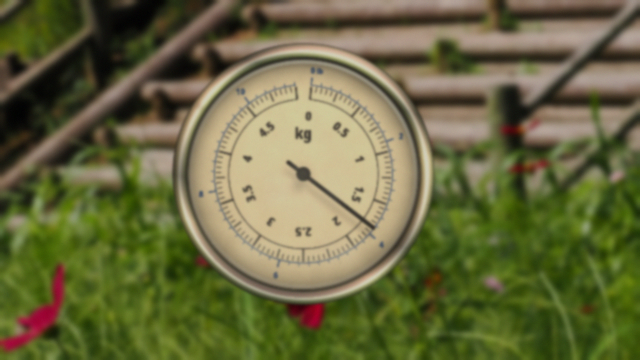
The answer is 1.75 kg
